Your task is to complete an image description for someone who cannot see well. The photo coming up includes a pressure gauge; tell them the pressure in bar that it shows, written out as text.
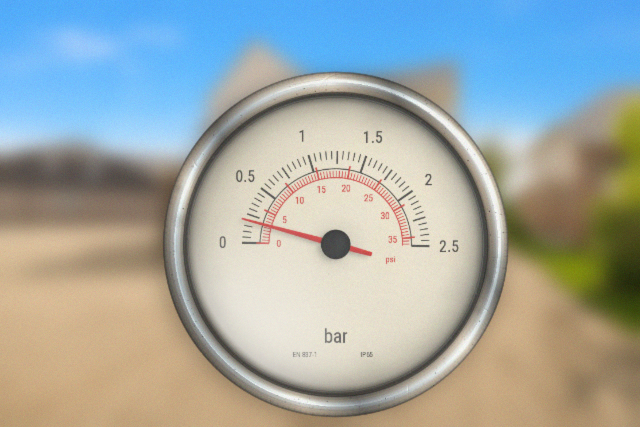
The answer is 0.2 bar
